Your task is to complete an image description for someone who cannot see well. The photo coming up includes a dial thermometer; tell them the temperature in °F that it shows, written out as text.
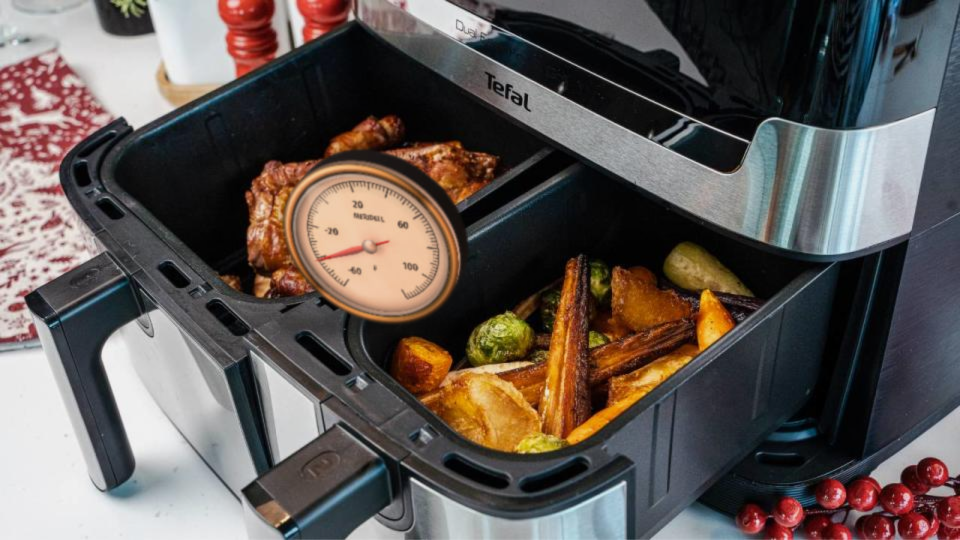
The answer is -40 °F
